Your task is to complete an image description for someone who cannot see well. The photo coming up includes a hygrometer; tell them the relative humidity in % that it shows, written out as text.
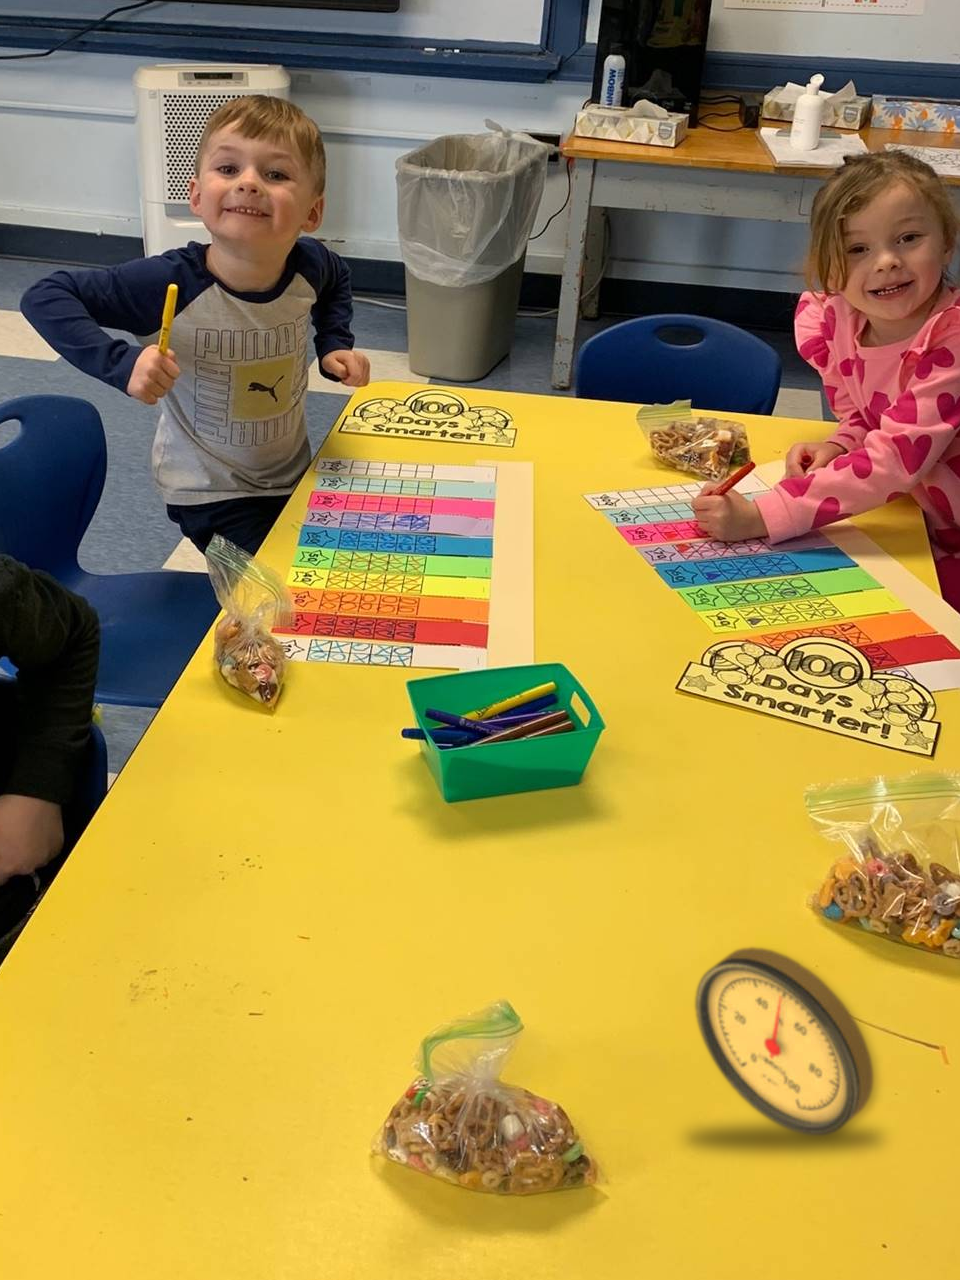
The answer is 50 %
